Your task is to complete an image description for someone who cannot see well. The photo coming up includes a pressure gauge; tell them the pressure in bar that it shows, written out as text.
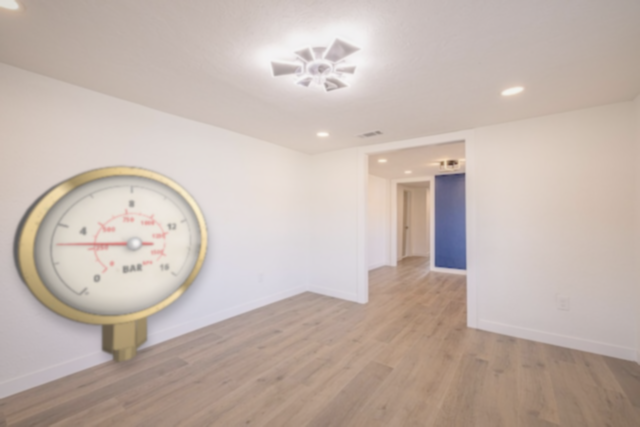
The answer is 3 bar
